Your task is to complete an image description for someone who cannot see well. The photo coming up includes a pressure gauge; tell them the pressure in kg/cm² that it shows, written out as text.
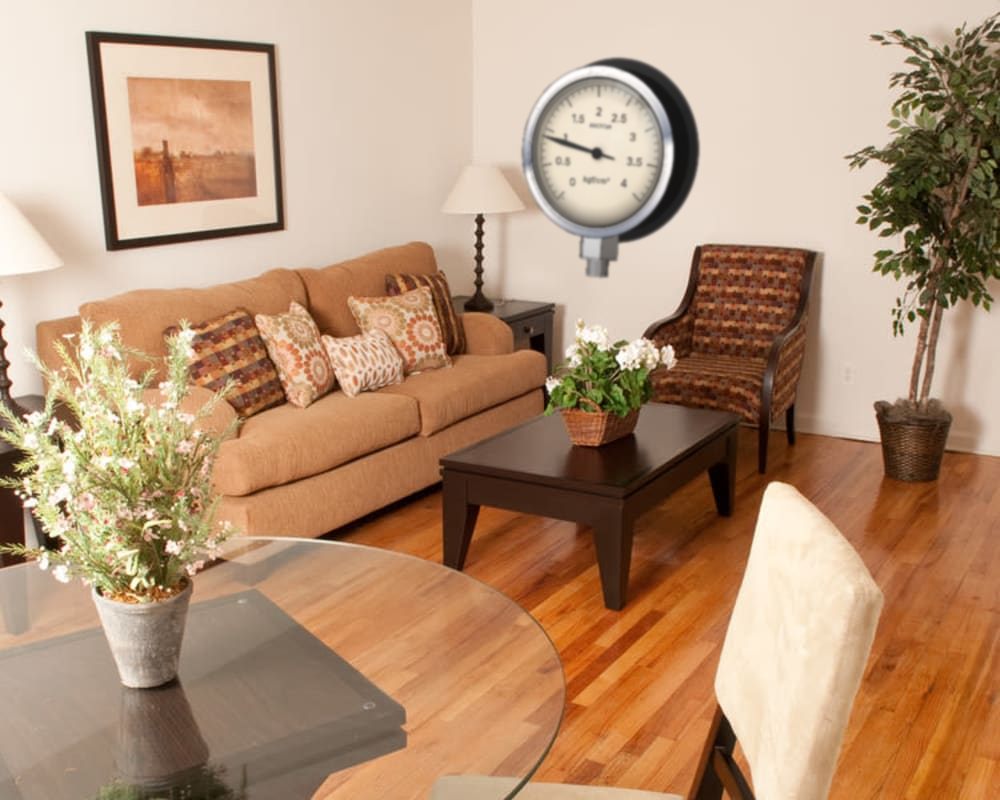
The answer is 0.9 kg/cm²
